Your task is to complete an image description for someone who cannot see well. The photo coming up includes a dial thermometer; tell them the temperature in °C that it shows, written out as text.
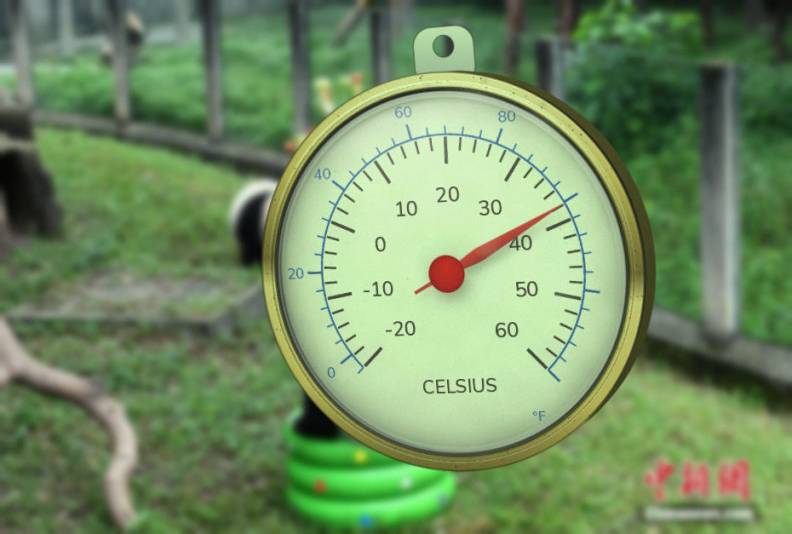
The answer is 38 °C
